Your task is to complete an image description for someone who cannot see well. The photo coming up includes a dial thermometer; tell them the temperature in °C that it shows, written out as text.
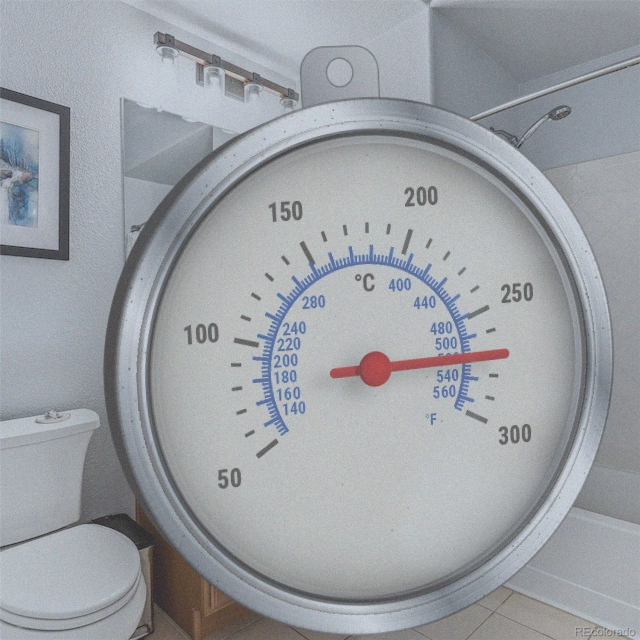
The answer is 270 °C
